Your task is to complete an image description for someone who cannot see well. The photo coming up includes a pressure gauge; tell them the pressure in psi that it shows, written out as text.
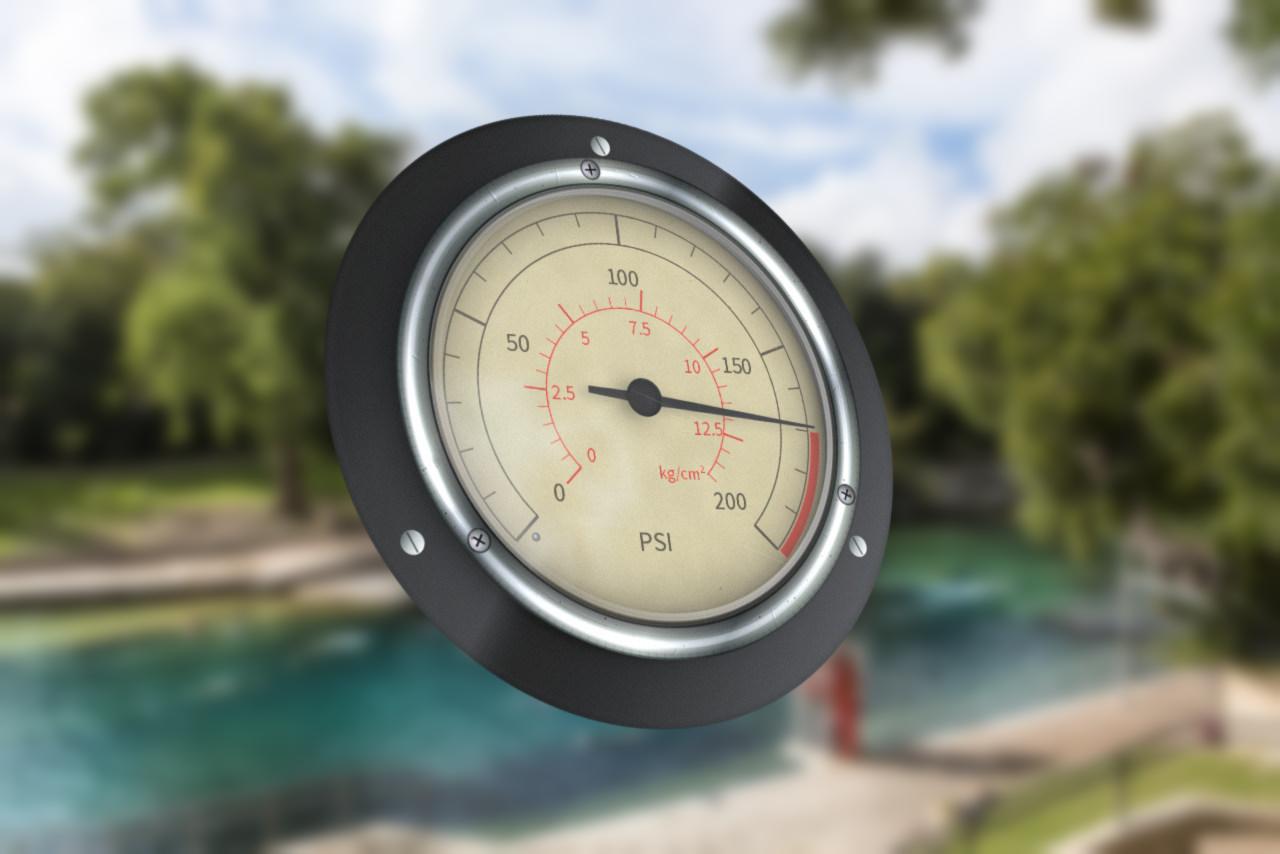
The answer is 170 psi
